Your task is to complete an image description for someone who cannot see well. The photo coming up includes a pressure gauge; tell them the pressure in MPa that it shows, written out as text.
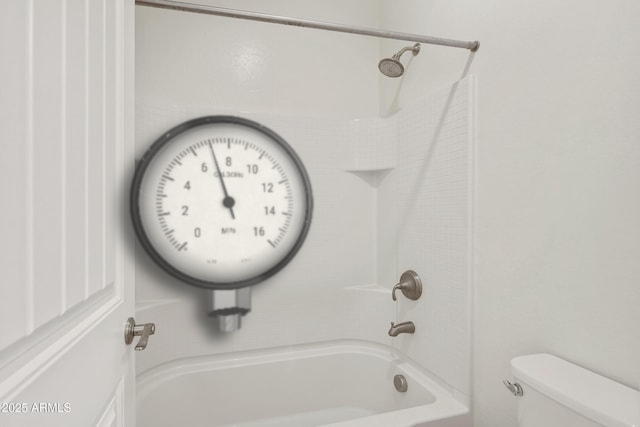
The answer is 7 MPa
